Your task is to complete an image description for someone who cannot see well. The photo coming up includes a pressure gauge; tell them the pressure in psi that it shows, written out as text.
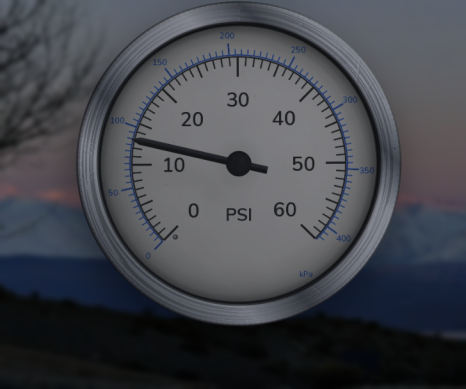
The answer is 13 psi
